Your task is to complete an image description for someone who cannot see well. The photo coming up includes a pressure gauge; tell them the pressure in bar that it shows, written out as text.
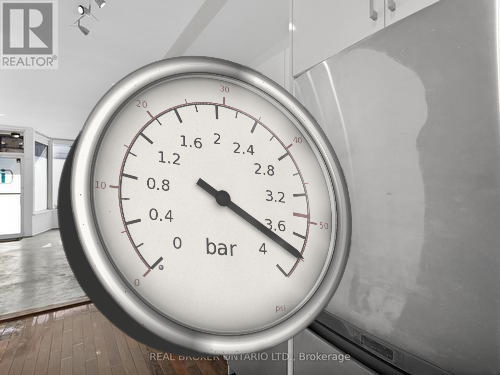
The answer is 3.8 bar
